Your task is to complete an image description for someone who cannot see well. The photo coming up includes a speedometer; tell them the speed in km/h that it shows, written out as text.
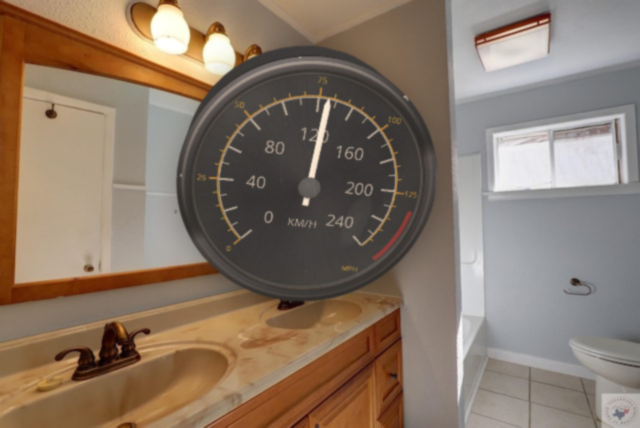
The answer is 125 km/h
